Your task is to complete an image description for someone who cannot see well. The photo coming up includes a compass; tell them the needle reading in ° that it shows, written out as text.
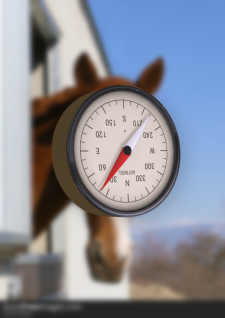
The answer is 40 °
